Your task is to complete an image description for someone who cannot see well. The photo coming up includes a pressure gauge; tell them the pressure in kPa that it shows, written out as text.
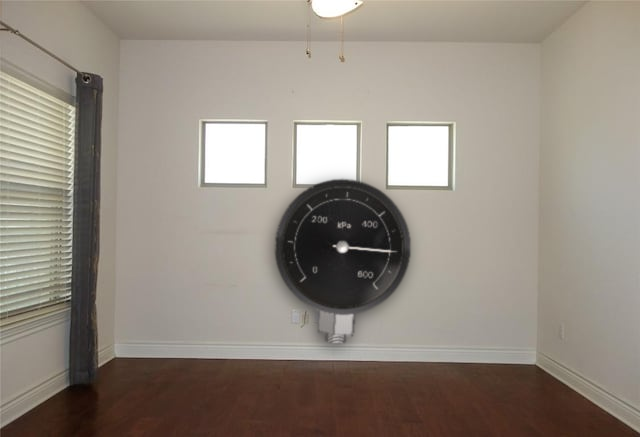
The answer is 500 kPa
